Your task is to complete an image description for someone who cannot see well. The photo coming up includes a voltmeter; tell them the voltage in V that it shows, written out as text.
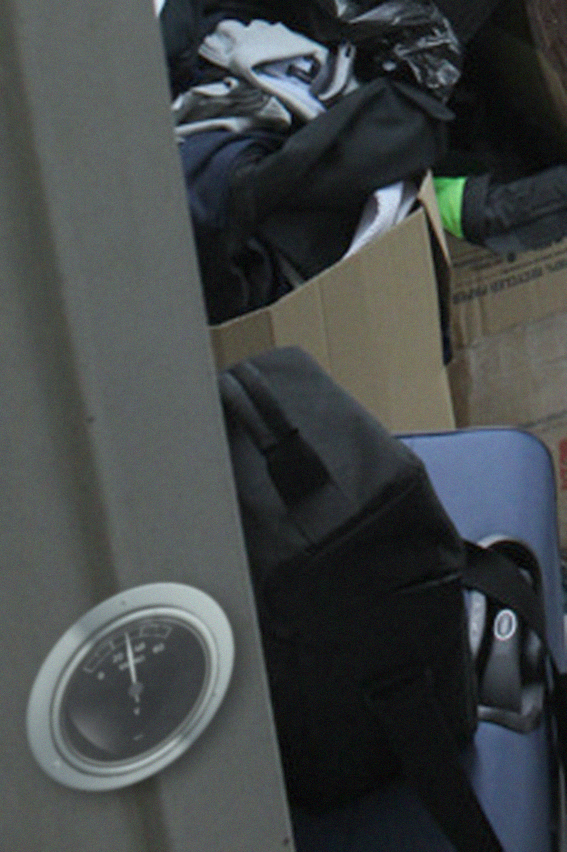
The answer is 30 V
